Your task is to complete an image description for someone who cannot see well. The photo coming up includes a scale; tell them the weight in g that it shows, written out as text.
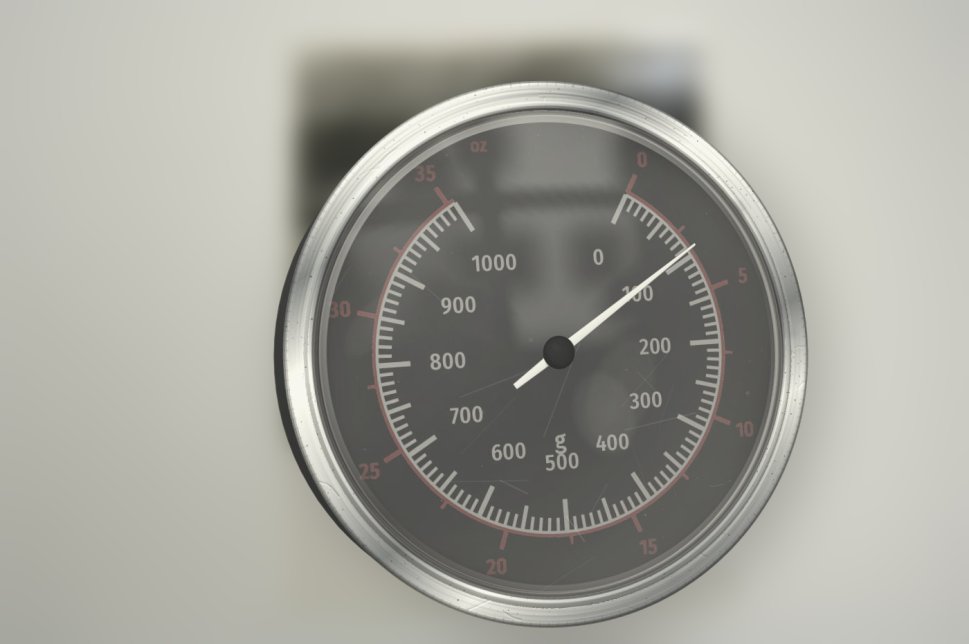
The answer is 90 g
